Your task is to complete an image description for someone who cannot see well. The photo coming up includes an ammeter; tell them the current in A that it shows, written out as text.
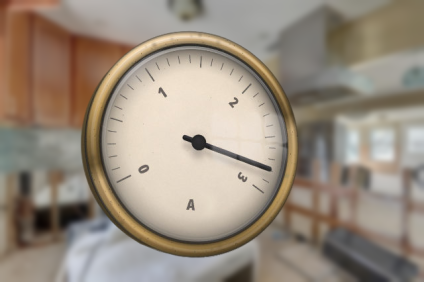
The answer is 2.8 A
